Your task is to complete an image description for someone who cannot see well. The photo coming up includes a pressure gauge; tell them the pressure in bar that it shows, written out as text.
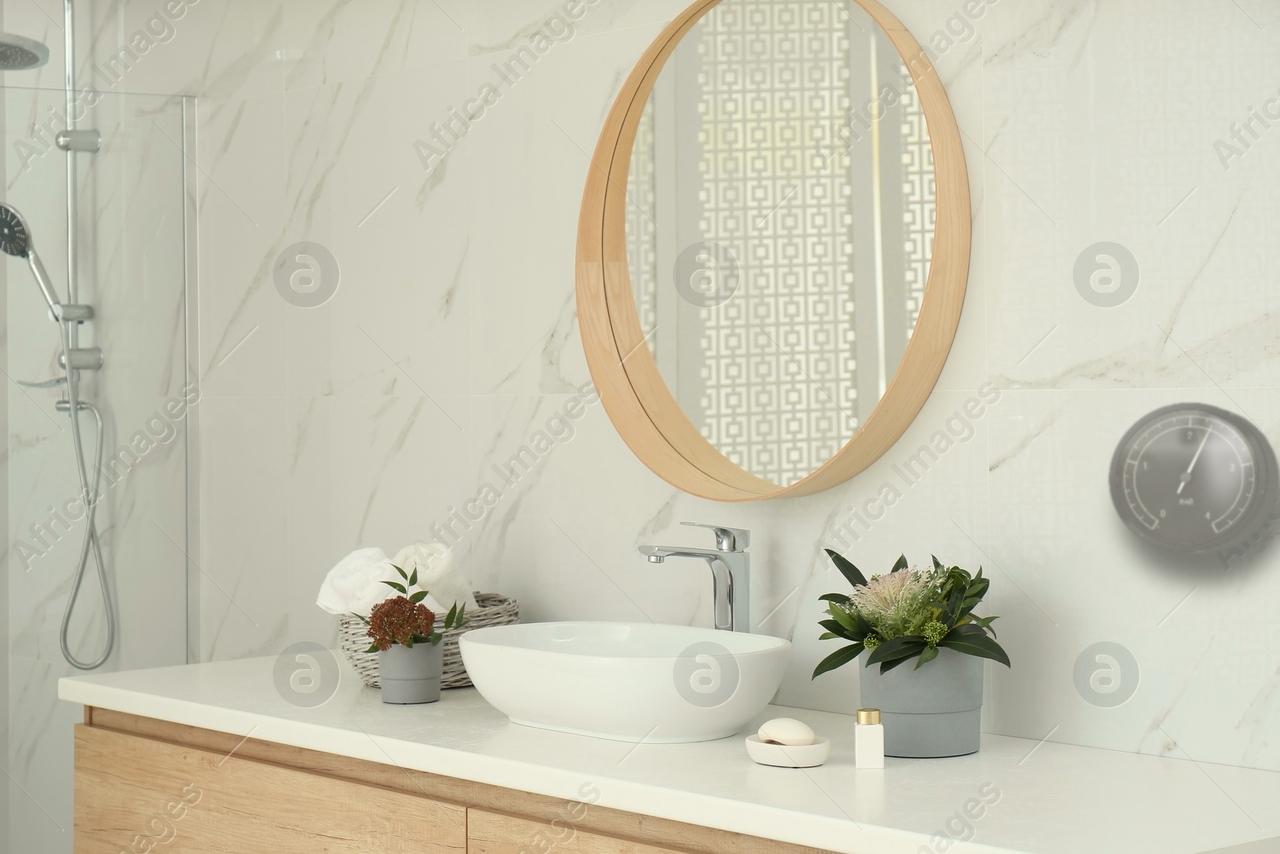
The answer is 2.3 bar
